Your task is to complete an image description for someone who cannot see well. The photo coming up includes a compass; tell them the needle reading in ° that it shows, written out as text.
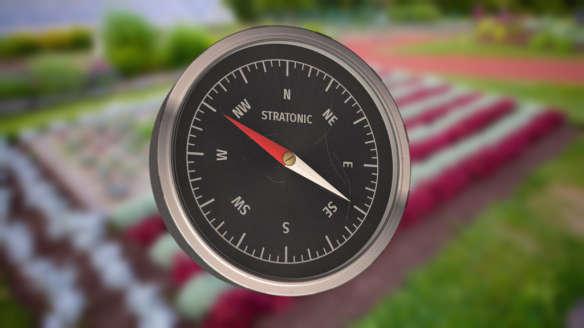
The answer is 300 °
